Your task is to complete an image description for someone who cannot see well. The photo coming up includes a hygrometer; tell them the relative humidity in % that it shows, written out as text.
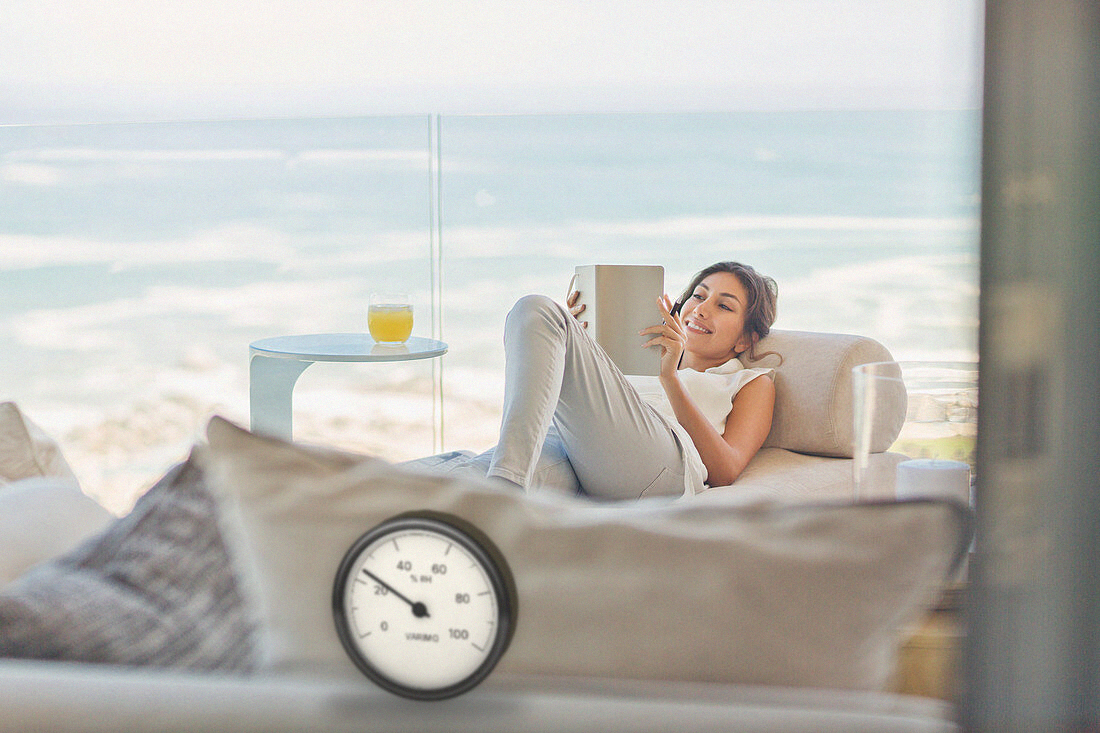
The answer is 25 %
